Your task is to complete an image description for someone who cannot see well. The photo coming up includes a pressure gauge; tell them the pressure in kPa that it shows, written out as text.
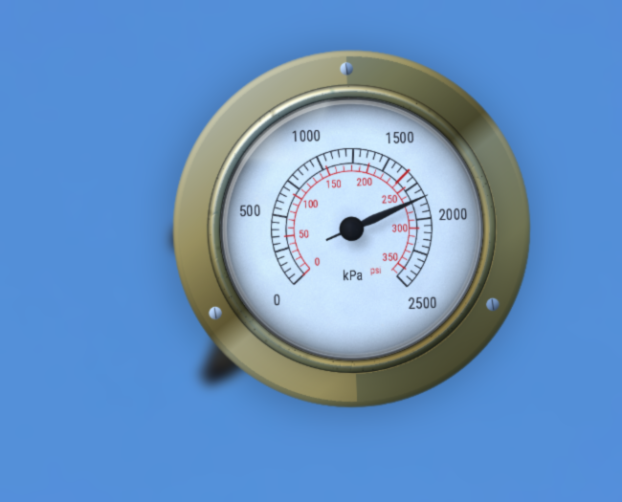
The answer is 1850 kPa
